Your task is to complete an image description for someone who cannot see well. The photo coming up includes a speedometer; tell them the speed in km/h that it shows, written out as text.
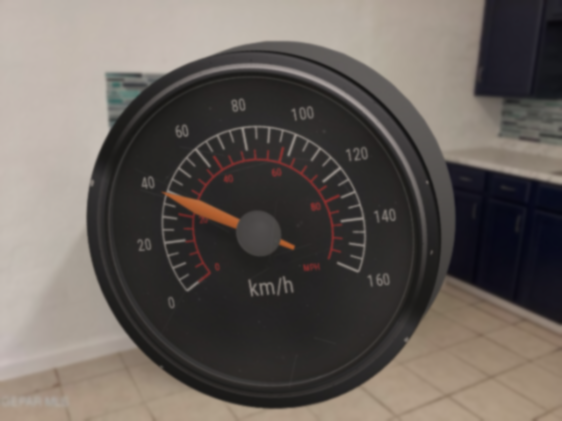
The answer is 40 km/h
